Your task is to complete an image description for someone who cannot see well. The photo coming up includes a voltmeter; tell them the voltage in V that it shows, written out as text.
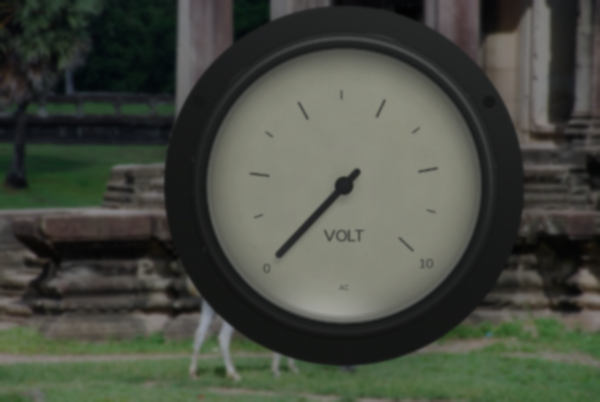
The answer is 0 V
